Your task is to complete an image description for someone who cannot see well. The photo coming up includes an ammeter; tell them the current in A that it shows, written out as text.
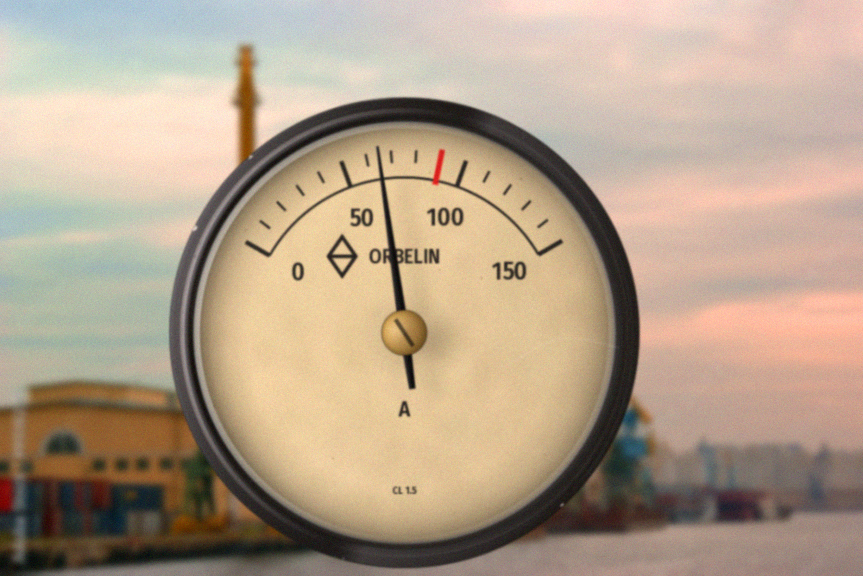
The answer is 65 A
